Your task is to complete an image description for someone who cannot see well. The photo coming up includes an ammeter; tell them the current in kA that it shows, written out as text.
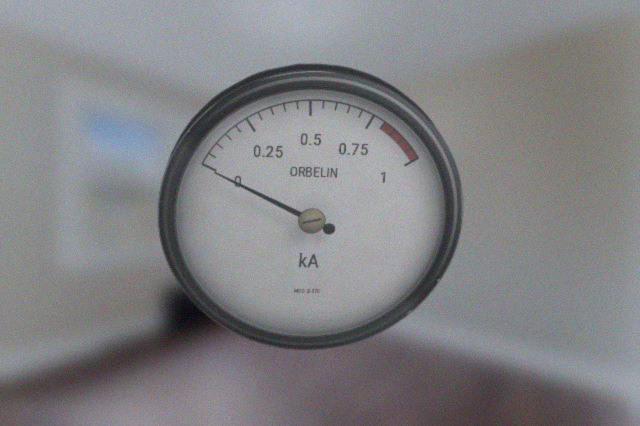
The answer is 0 kA
